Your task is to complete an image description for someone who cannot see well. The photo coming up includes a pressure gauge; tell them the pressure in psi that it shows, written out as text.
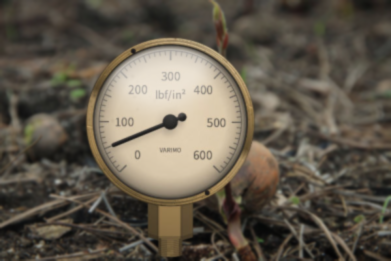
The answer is 50 psi
